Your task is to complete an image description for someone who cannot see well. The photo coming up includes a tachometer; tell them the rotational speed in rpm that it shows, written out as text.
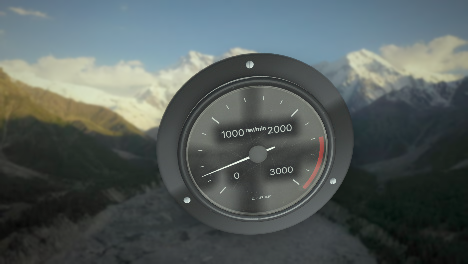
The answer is 300 rpm
